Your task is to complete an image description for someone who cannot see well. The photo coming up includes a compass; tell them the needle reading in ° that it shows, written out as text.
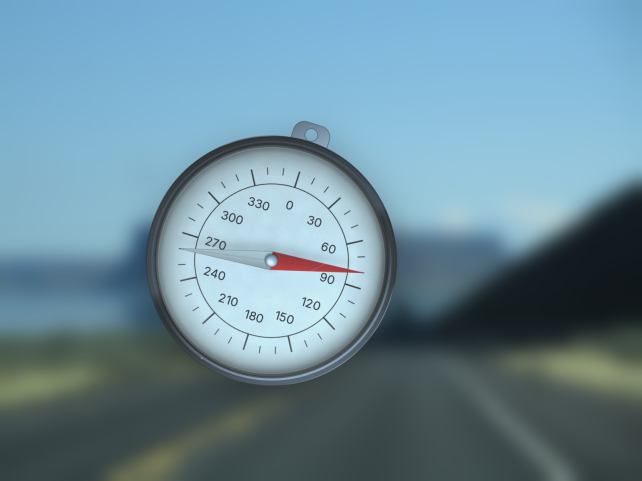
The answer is 80 °
